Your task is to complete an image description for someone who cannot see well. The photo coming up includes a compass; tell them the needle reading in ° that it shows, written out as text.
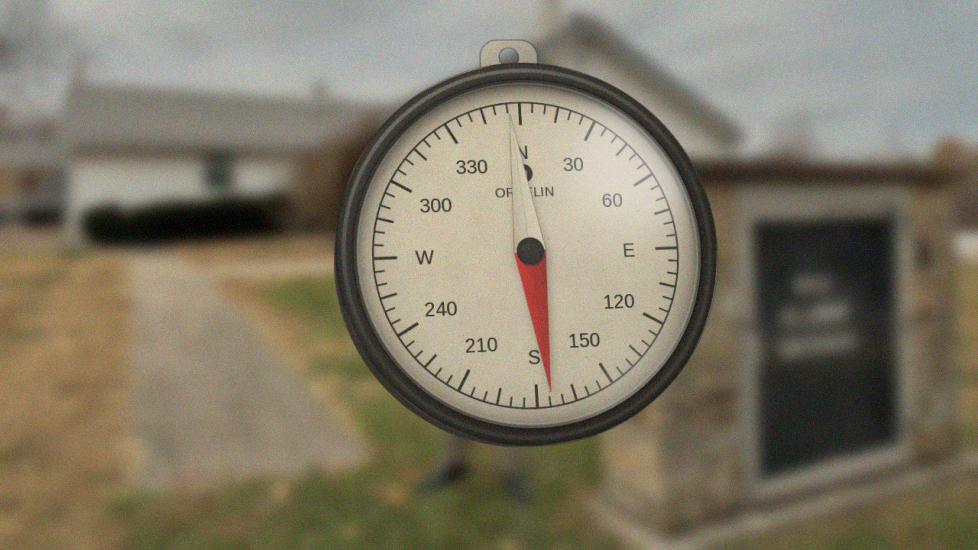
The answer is 175 °
